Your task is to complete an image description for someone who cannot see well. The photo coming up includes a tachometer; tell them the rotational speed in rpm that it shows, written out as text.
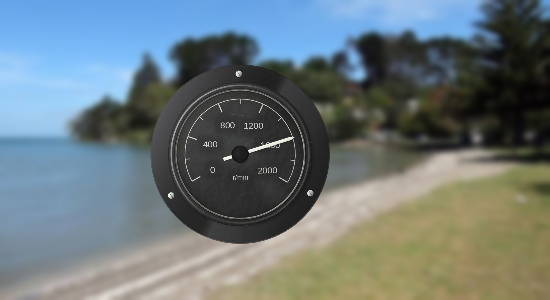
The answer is 1600 rpm
